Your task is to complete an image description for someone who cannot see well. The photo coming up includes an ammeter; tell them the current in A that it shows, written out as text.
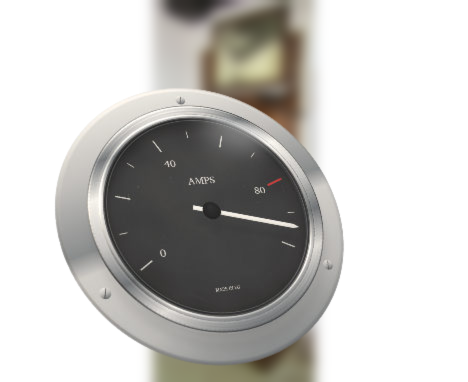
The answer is 95 A
